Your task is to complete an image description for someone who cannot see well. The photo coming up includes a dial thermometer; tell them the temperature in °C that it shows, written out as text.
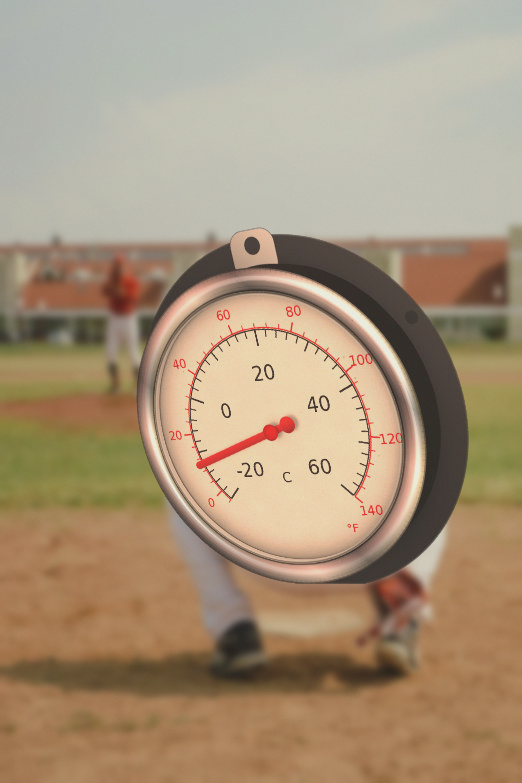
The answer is -12 °C
